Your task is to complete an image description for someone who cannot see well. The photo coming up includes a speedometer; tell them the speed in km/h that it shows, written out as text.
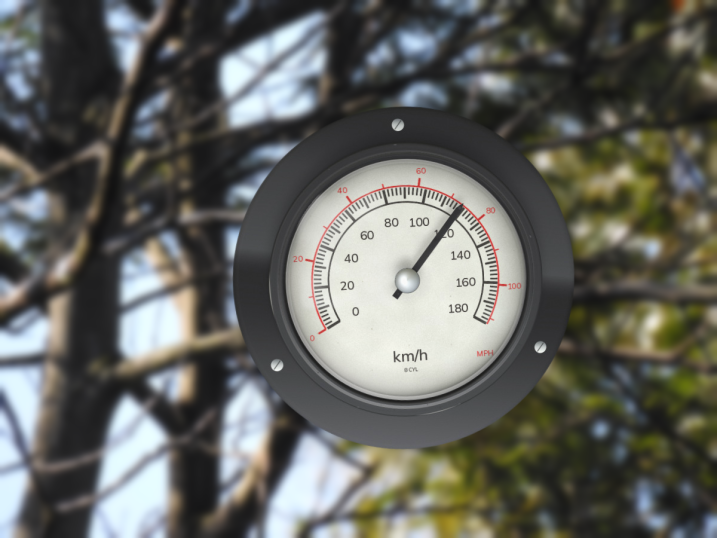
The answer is 118 km/h
